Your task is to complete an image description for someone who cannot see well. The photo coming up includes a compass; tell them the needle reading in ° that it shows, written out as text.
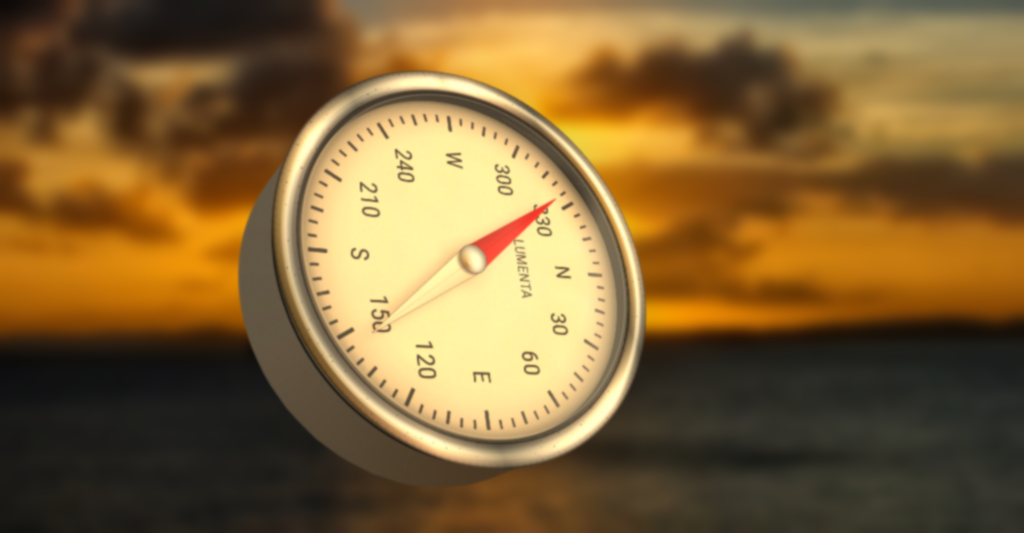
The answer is 325 °
